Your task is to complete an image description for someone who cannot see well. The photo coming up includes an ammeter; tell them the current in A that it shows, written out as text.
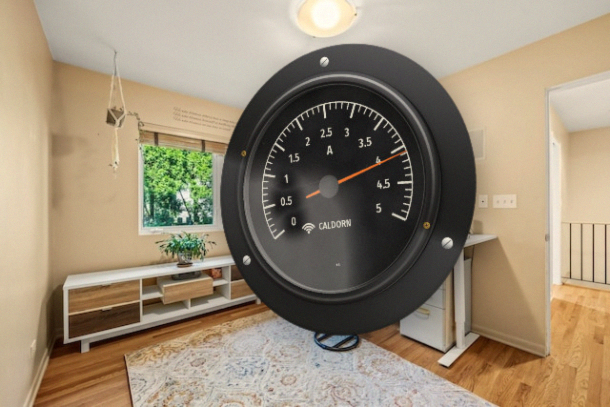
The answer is 4.1 A
